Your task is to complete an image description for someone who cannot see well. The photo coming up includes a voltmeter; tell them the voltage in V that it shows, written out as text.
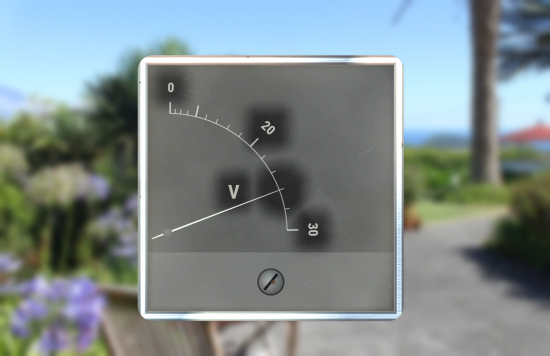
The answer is 26 V
